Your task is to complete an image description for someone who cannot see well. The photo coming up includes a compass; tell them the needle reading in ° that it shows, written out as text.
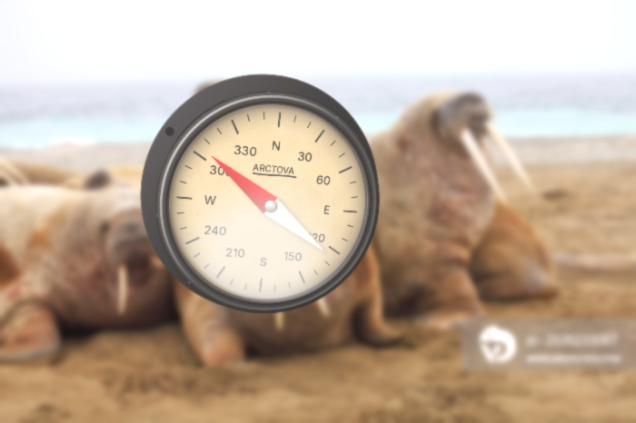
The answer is 305 °
